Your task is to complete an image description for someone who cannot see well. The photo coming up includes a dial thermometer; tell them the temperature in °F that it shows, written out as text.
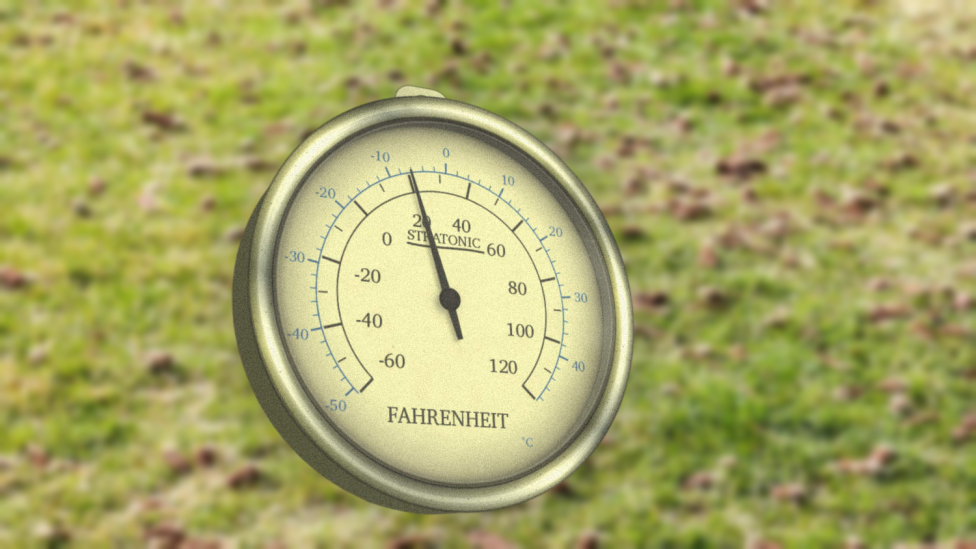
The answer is 20 °F
